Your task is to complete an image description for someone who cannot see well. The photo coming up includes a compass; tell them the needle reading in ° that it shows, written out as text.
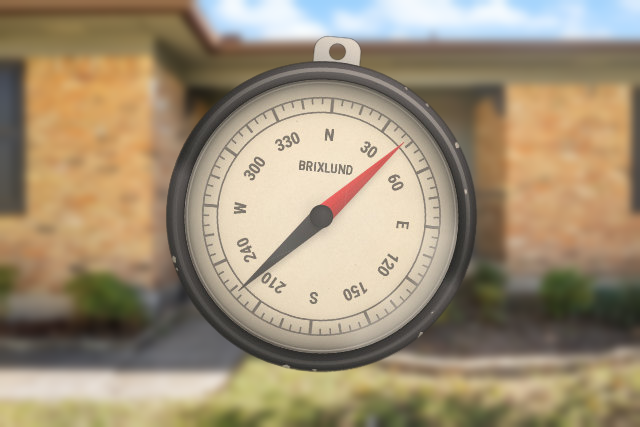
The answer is 42.5 °
